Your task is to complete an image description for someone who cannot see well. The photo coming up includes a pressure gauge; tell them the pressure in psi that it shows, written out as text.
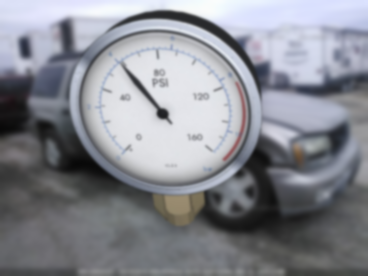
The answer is 60 psi
